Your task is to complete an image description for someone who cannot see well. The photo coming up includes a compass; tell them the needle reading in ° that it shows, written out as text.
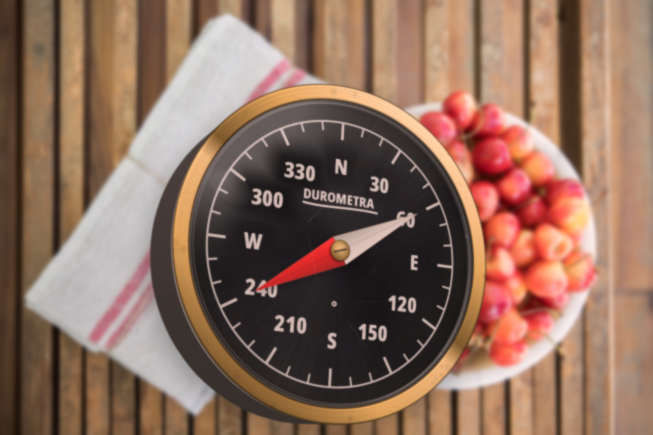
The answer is 240 °
